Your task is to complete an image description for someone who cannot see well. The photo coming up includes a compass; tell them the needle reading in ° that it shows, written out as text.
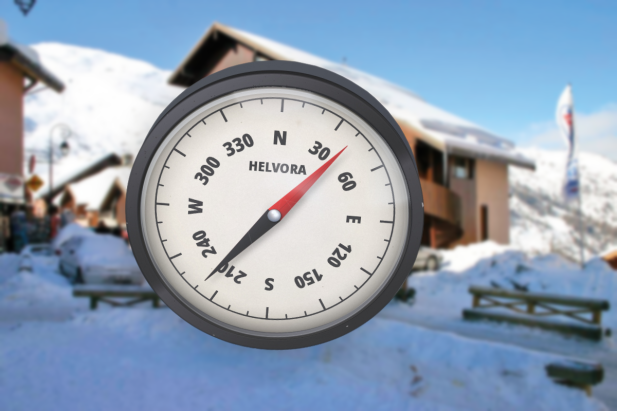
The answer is 40 °
